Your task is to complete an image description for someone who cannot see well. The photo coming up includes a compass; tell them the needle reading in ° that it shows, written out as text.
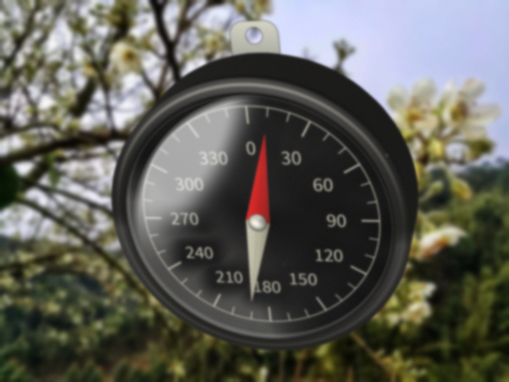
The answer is 10 °
